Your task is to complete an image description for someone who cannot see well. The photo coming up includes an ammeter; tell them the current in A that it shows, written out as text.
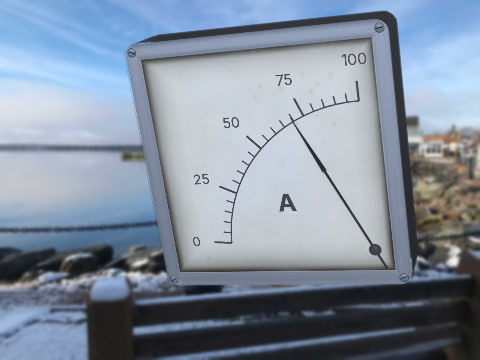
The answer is 70 A
